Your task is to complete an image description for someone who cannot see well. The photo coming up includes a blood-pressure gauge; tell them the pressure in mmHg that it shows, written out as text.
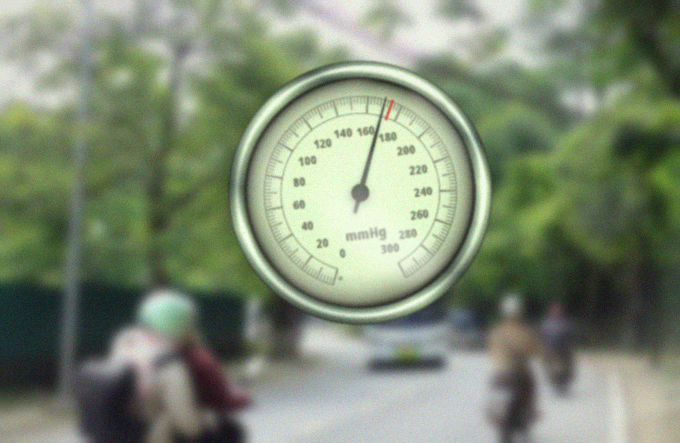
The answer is 170 mmHg
